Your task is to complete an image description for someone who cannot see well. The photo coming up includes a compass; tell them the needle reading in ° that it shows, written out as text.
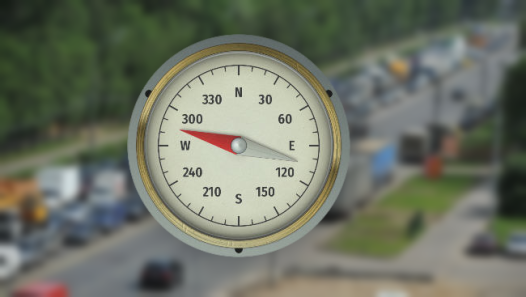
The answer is 285 °
